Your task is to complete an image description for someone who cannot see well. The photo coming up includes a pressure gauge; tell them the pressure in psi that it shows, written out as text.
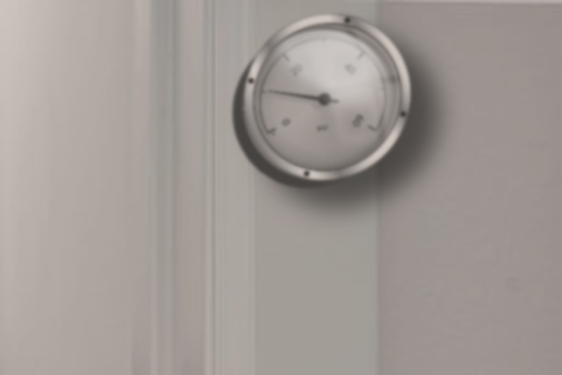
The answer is 10 psi
